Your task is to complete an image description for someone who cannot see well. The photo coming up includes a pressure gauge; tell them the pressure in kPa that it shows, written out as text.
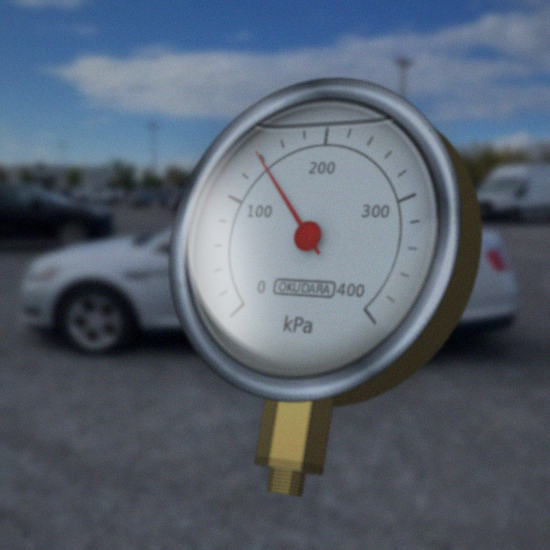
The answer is 140 kPa
